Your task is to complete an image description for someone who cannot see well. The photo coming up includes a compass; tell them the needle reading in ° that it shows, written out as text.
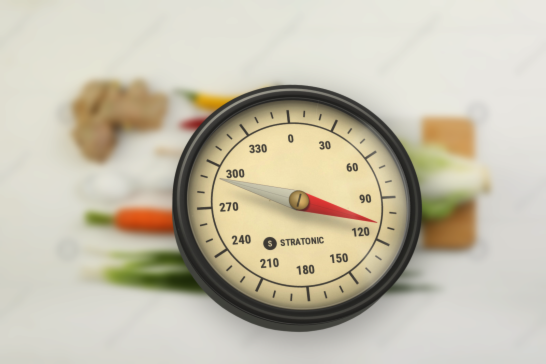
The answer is 110 °
